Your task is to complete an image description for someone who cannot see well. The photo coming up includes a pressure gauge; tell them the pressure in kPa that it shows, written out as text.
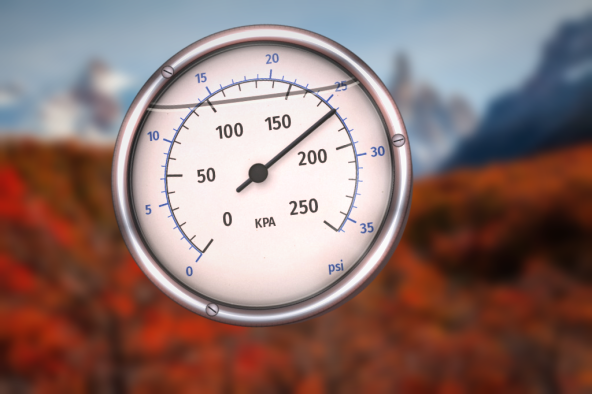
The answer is 180 kPa
